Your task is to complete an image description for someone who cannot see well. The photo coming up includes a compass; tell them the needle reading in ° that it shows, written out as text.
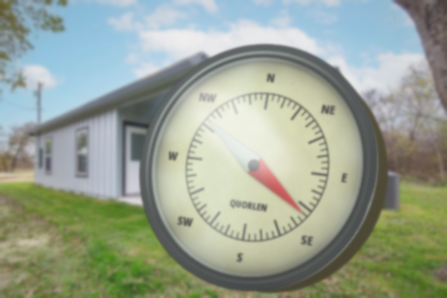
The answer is 125 °
